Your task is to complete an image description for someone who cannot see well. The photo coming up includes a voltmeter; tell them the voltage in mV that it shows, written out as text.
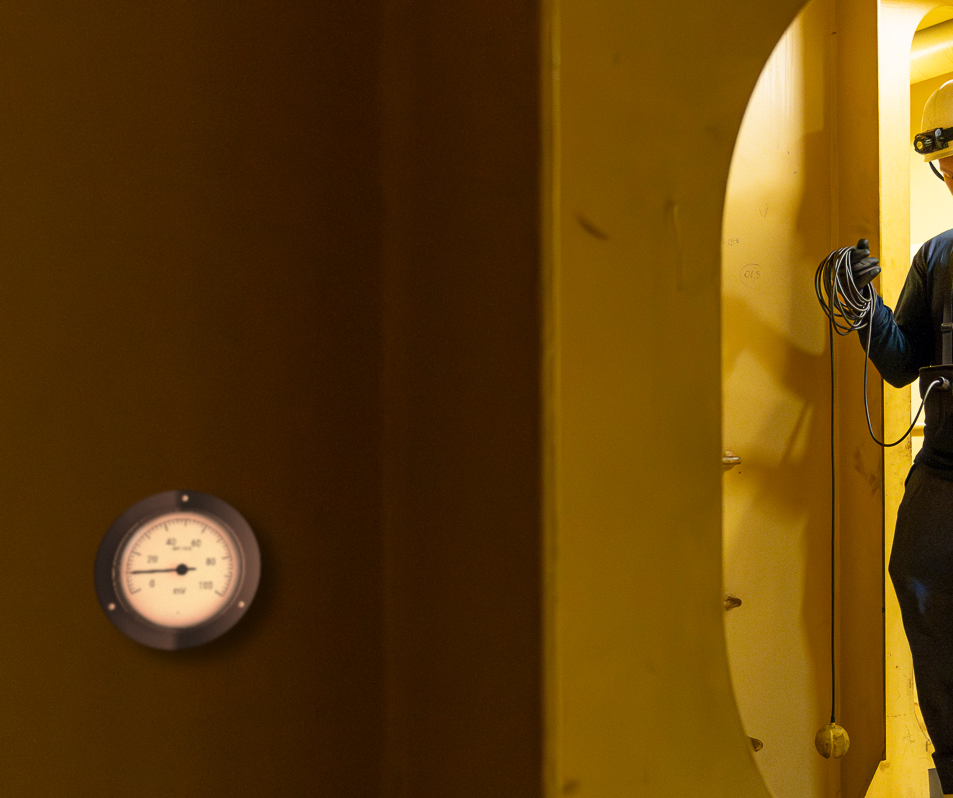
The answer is 10 mV
